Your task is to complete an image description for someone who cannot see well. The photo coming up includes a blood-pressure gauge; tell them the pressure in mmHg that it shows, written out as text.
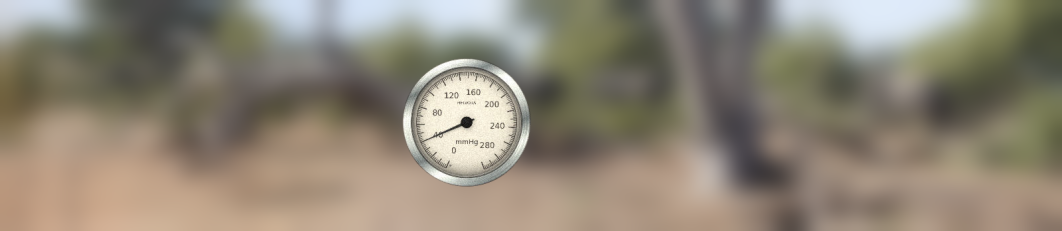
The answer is 40 mmHg
